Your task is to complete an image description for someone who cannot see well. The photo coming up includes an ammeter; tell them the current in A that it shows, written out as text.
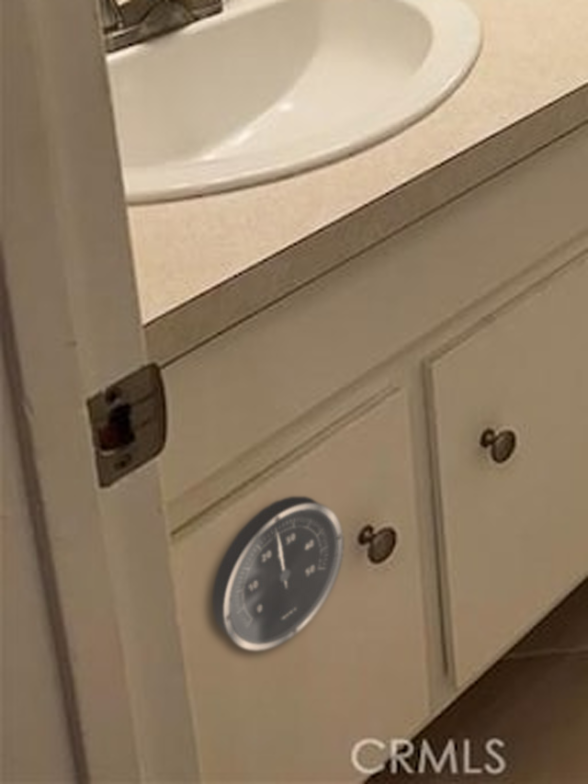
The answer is 25 A
